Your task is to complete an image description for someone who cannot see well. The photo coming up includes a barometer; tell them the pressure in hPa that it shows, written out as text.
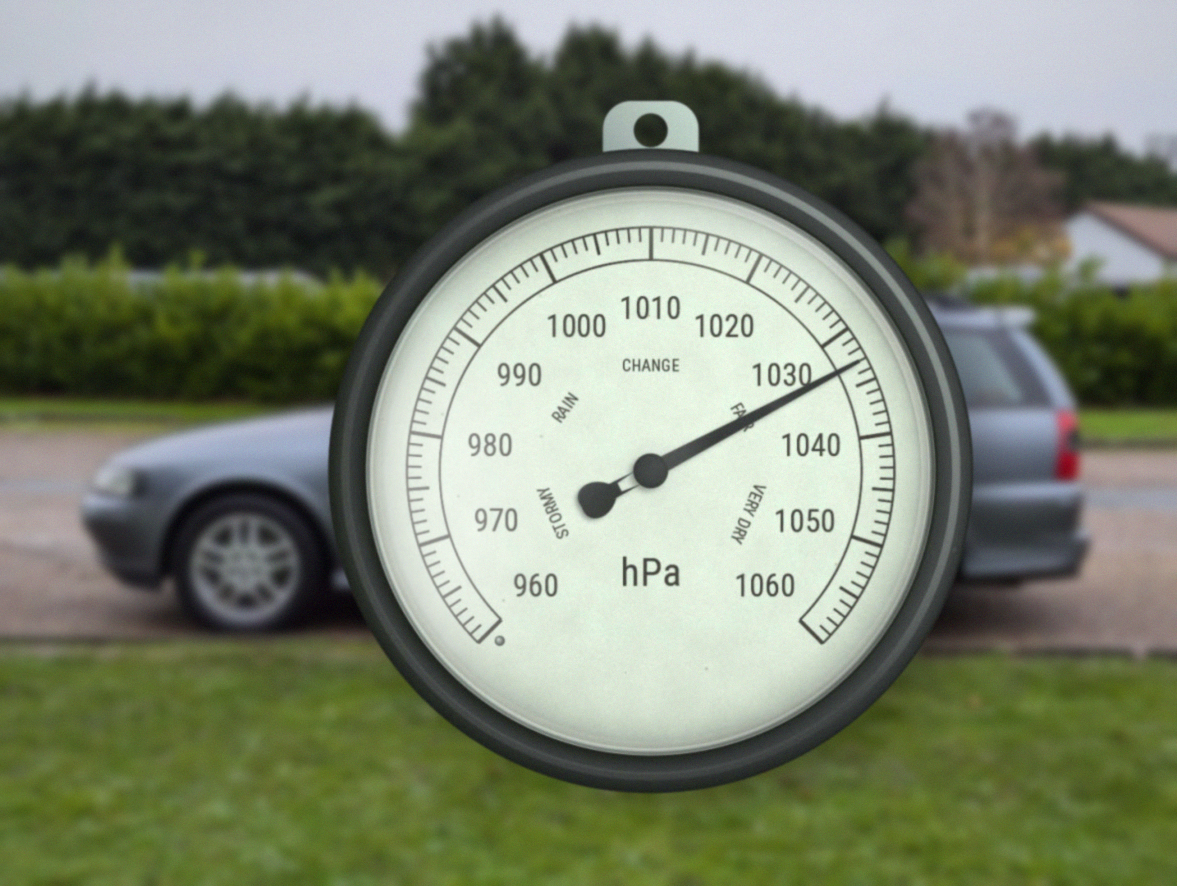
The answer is 1033 hPa
